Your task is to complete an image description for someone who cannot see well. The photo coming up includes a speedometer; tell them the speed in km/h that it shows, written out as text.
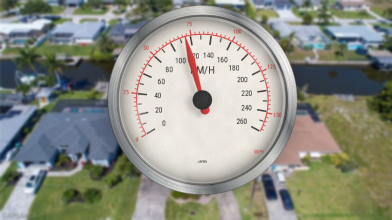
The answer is 115 km/h
